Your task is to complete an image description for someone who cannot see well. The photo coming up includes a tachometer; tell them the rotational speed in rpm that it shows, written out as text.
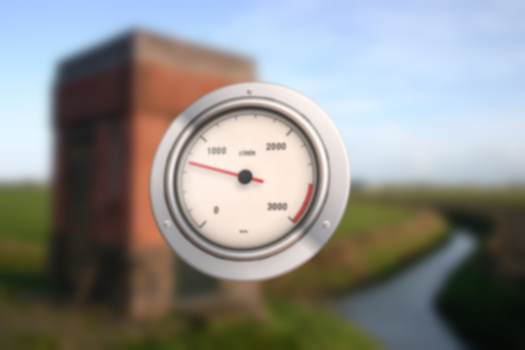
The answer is 700 rpm
